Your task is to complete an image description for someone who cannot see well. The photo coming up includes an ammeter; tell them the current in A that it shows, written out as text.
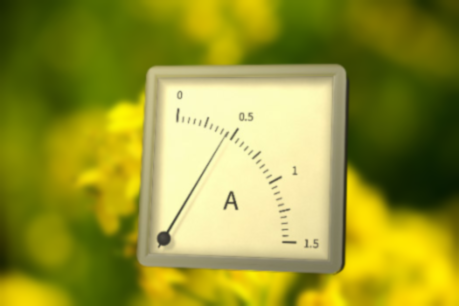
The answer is 0.45 A
